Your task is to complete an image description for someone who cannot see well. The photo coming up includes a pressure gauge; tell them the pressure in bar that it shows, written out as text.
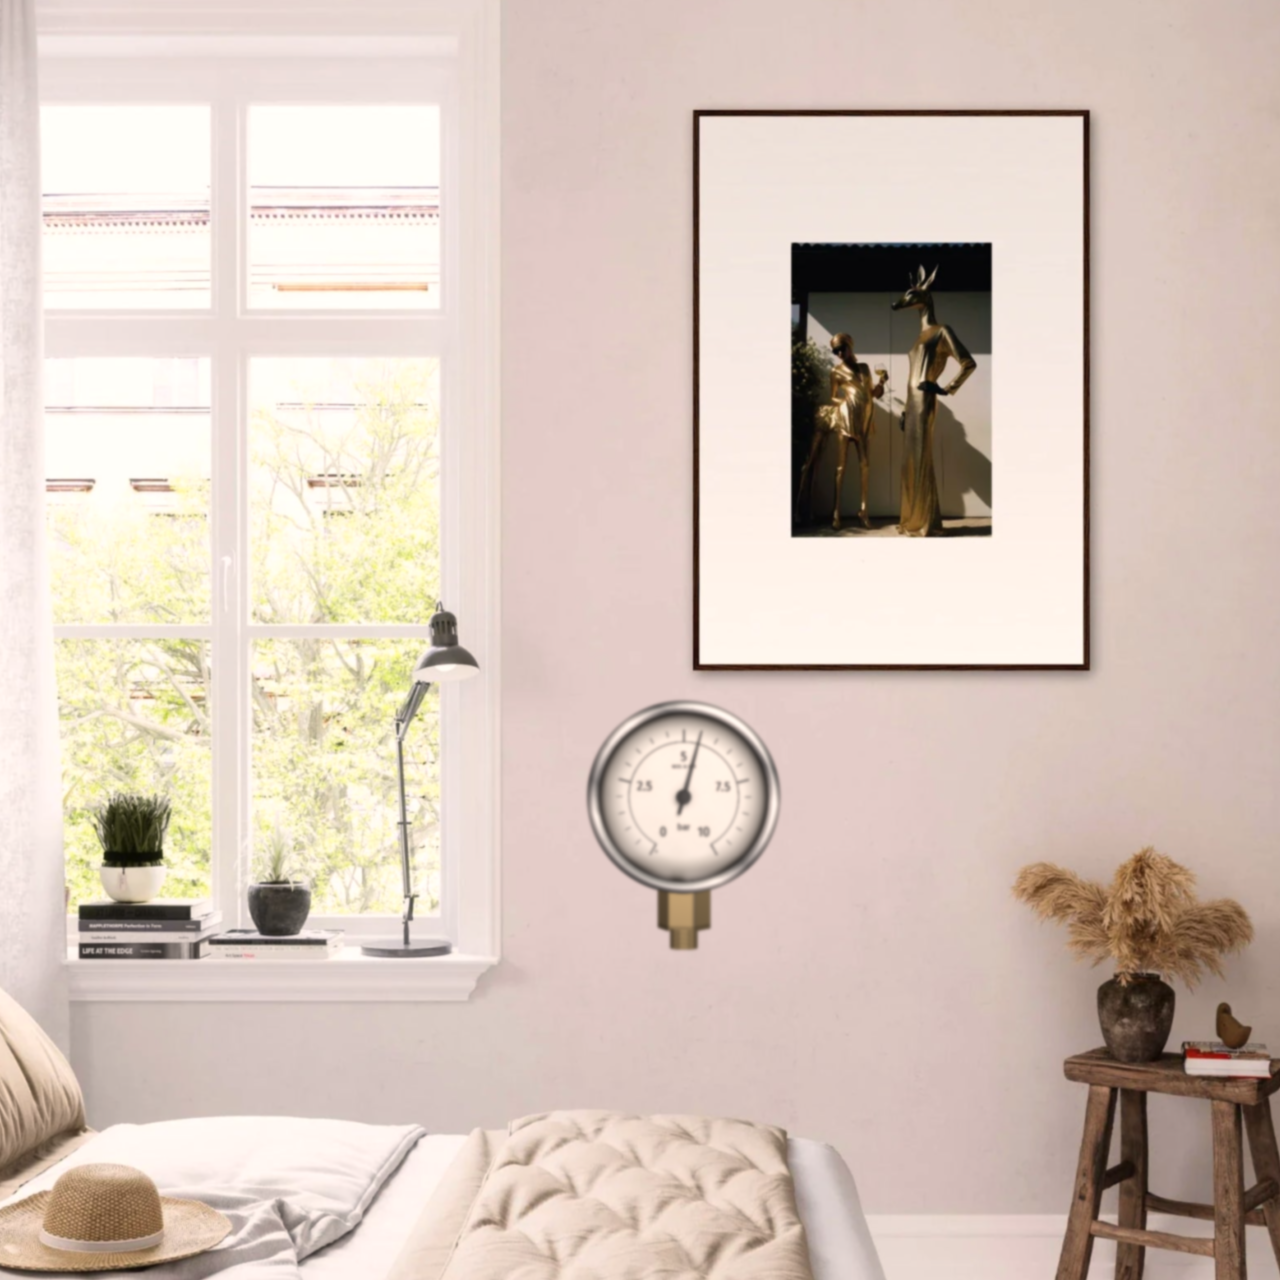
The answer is 5.5 bar
